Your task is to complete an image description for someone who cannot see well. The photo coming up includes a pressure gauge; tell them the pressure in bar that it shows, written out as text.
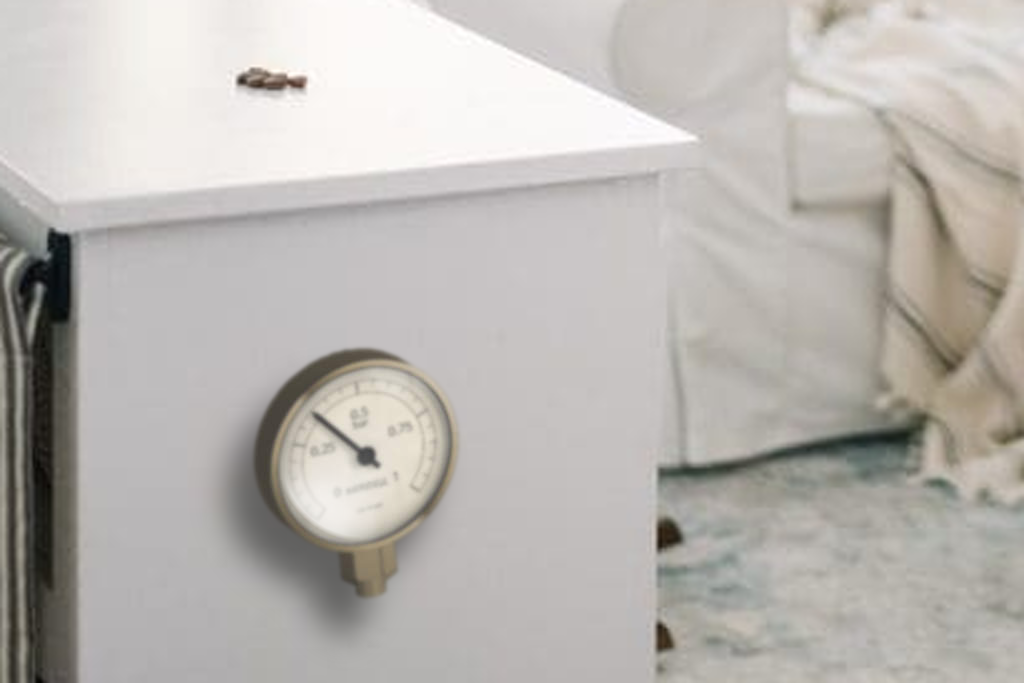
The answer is 0.35 bar
